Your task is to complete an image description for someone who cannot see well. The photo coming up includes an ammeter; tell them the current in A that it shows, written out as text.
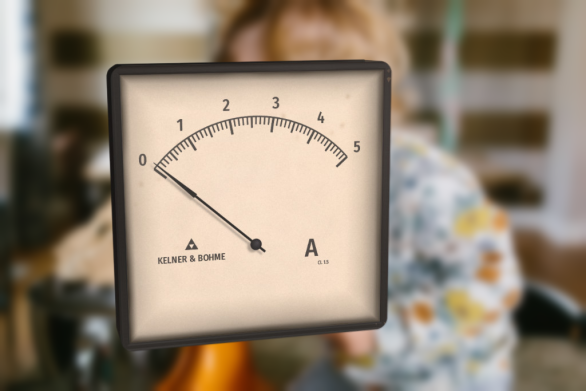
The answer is 0.1 A
